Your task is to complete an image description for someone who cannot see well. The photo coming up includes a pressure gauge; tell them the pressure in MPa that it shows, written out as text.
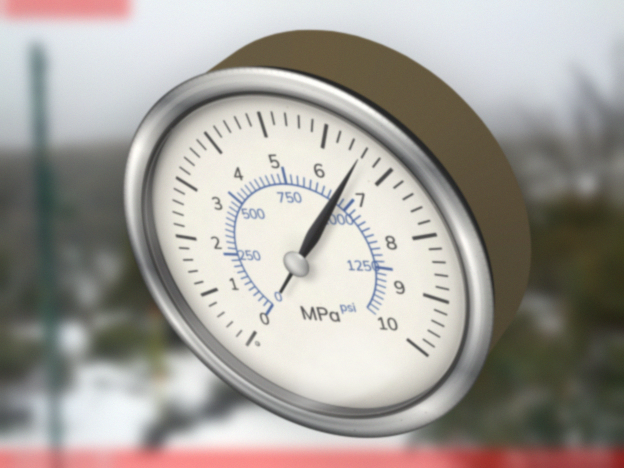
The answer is 6.6 MPa
